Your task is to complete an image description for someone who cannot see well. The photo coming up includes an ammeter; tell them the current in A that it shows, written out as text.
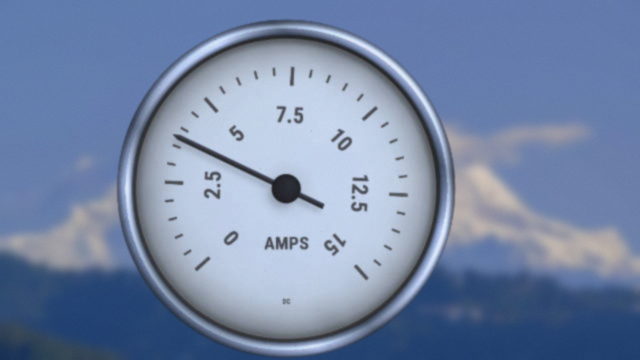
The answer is 3.75 A
